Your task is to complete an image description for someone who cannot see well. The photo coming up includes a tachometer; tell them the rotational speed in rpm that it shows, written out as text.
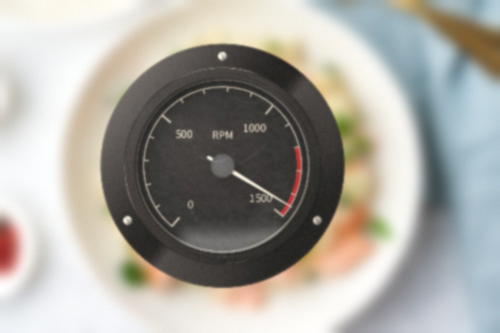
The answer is 1450 rpm
